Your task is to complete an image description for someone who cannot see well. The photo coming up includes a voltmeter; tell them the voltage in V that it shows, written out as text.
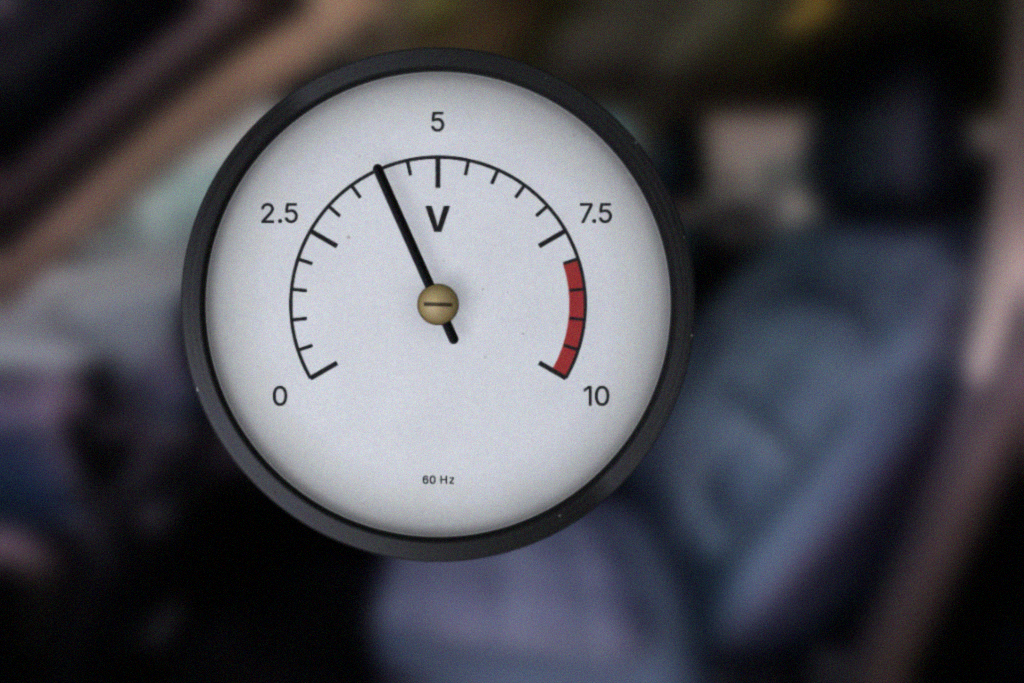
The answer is 4 V
